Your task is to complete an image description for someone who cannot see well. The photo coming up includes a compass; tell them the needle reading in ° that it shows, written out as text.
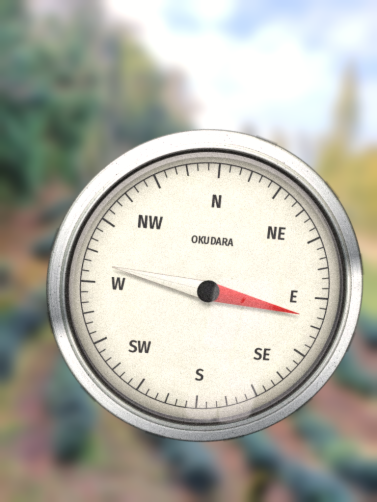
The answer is 100 °
